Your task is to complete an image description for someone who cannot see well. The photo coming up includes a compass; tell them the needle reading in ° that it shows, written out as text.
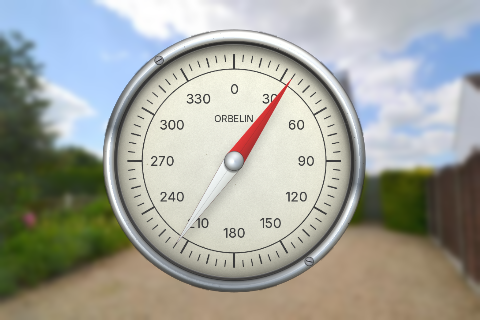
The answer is 35 °
